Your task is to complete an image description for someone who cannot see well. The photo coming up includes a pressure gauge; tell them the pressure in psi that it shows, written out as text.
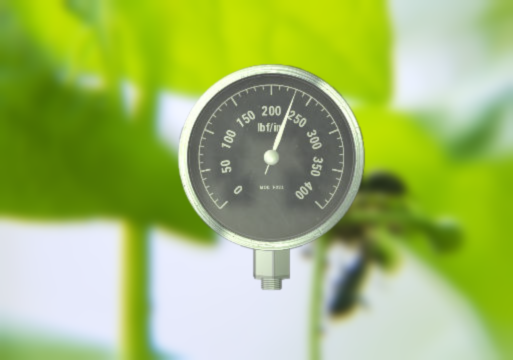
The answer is 230 psi
